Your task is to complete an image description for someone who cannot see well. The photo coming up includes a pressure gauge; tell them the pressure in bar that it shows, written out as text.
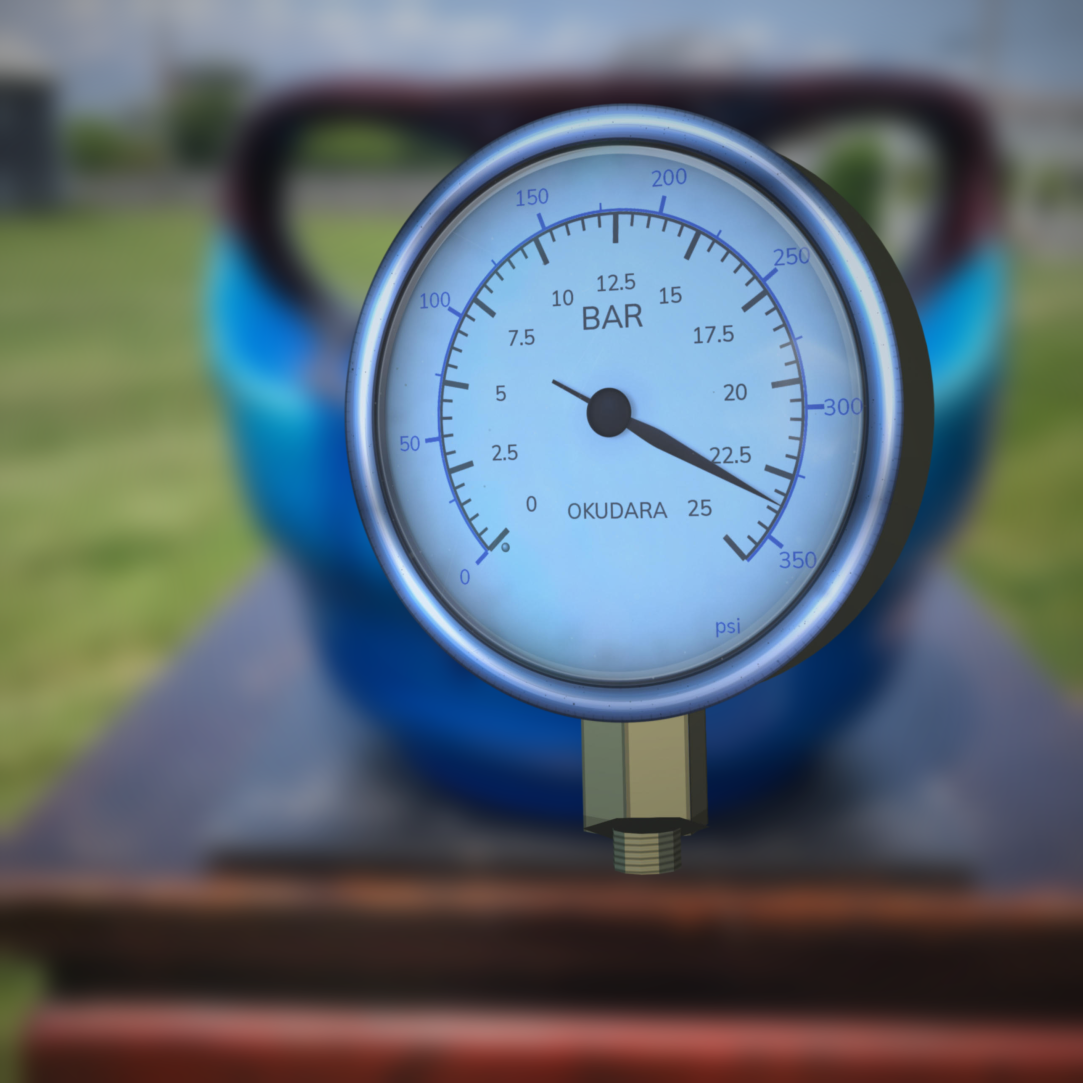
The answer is 23.25 bar
